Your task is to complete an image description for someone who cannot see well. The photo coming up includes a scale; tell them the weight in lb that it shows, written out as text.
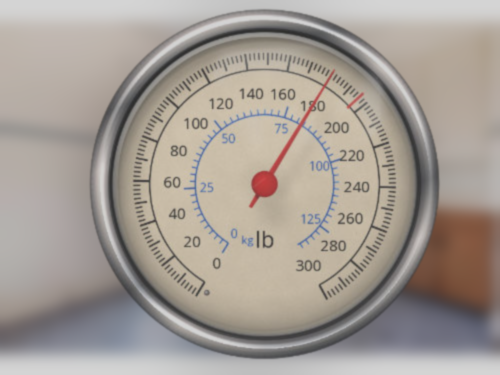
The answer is 180 lb
